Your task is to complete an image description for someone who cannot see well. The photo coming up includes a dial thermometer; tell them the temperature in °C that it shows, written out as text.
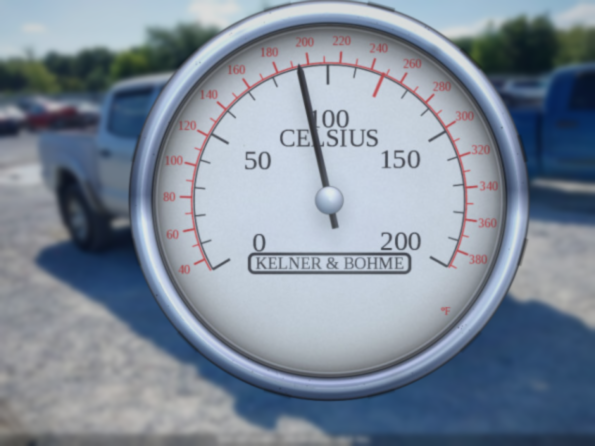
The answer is 90 °C
